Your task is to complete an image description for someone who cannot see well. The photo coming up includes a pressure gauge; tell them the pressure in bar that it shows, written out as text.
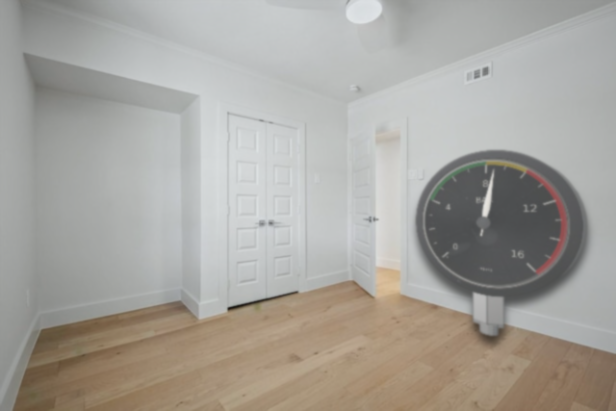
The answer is 8.5 bar
